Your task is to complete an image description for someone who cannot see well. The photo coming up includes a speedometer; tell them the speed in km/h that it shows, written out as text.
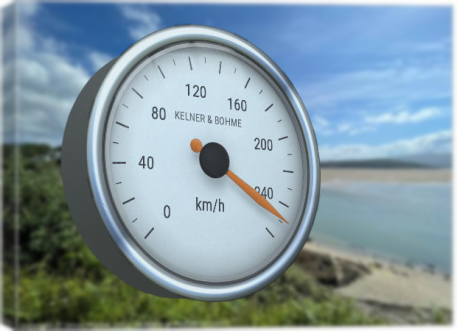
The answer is 250 km/h
